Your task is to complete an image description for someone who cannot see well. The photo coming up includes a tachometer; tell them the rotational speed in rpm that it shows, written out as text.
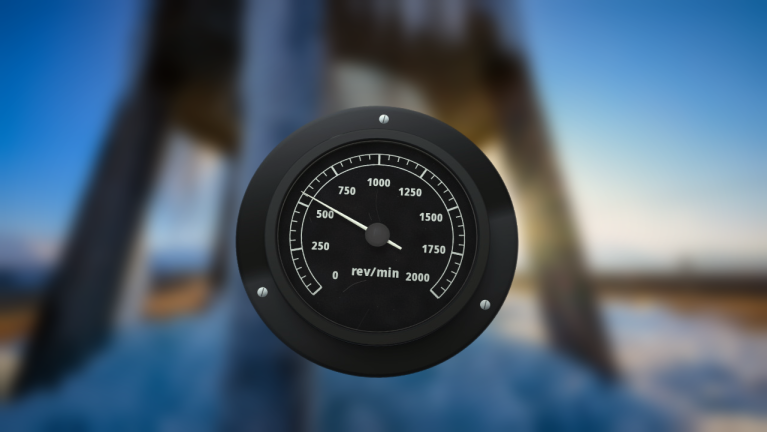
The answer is 550 rpm
